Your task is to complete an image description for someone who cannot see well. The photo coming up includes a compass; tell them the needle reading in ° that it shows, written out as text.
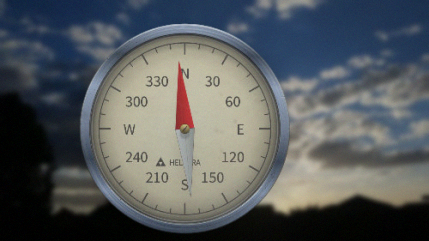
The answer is 355 °
